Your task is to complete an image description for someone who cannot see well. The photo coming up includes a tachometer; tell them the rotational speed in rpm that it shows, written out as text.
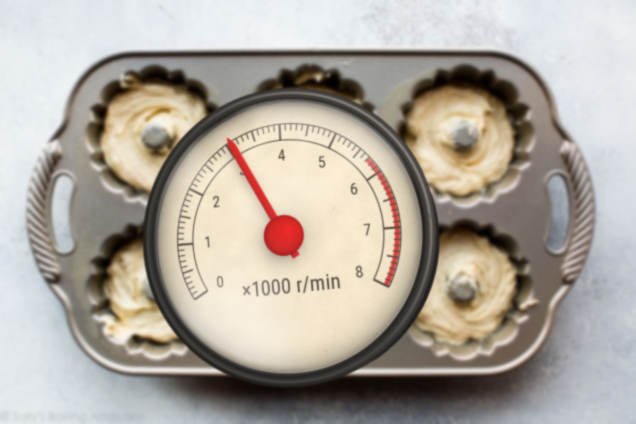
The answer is 3100 rpm
